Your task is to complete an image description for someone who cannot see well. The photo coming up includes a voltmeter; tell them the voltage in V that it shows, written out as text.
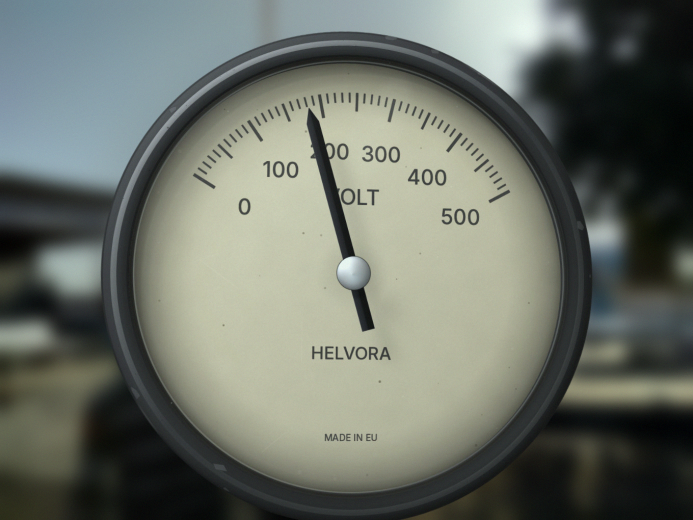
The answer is 180 V
